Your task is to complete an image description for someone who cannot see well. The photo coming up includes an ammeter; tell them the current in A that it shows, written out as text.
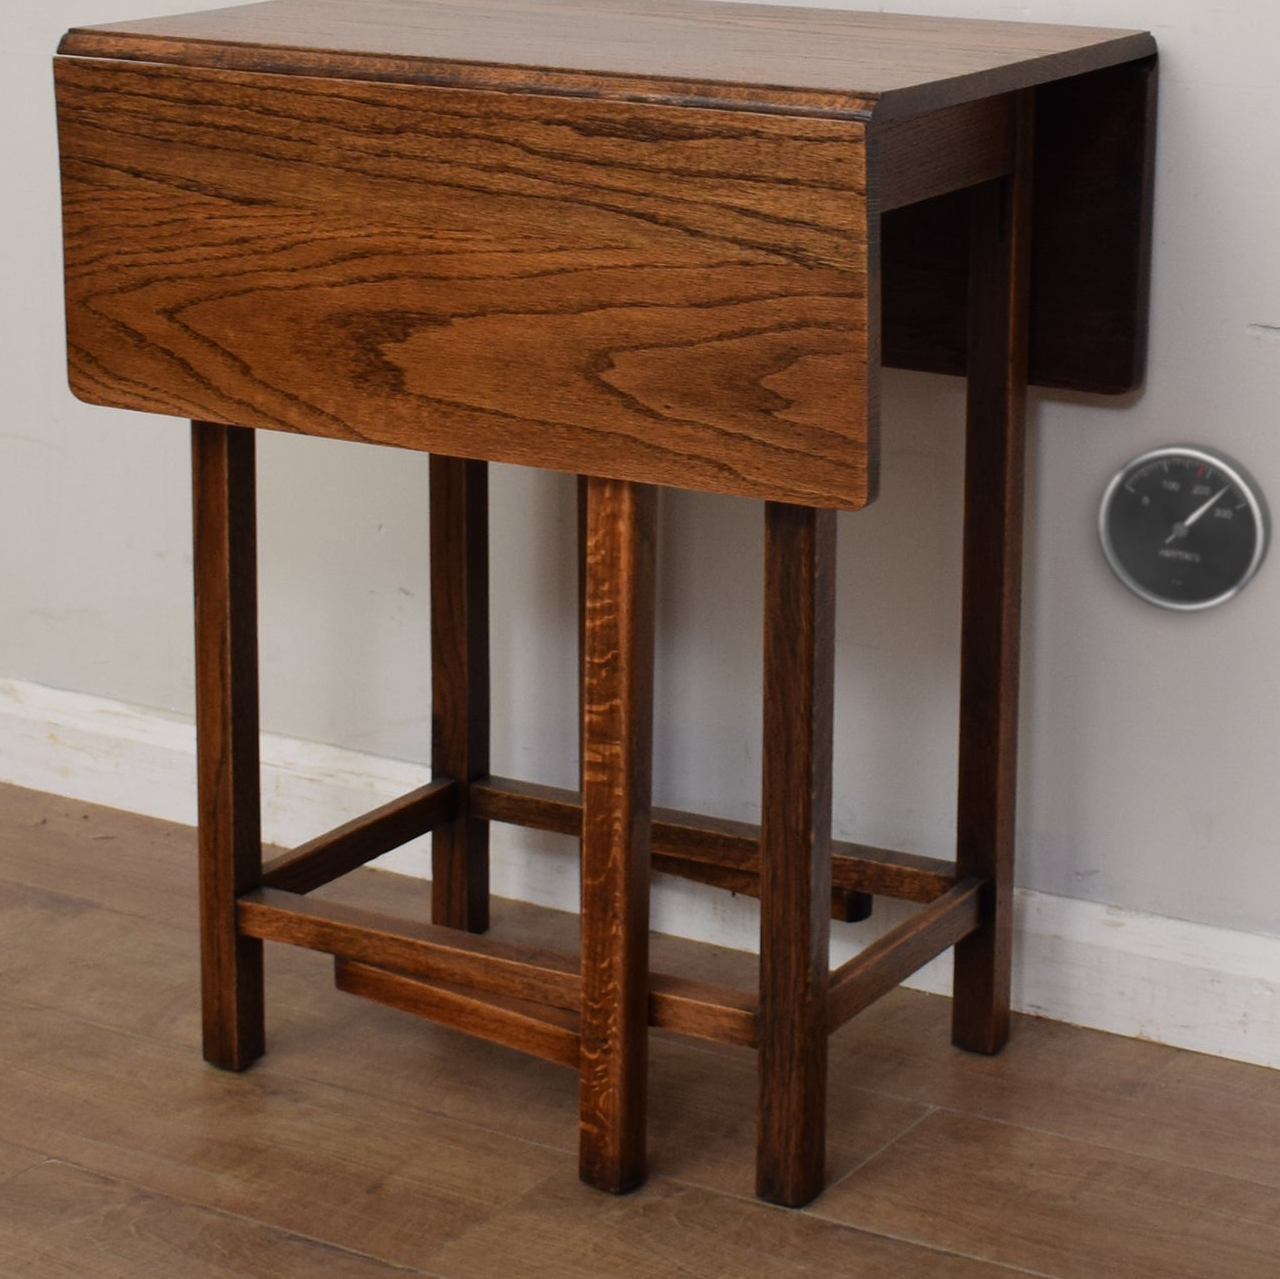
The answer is 250 A
